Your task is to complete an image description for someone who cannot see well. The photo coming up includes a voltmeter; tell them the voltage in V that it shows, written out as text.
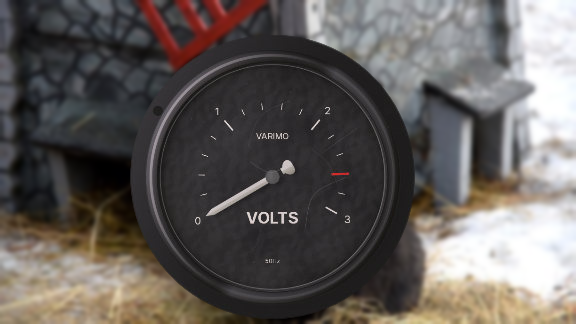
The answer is 0 V
